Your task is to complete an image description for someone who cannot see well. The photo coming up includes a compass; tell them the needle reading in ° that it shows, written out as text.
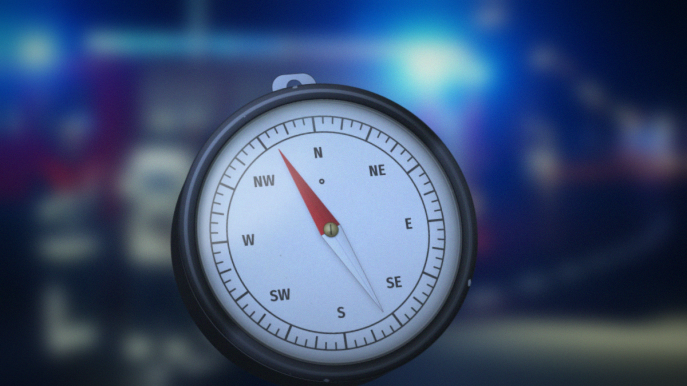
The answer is 335 °
